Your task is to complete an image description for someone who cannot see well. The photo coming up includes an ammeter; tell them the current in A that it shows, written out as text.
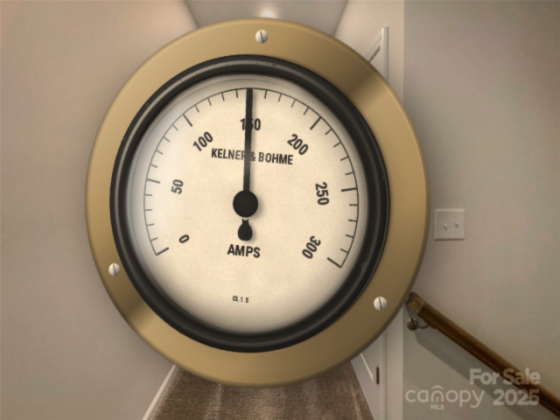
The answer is 150 A
